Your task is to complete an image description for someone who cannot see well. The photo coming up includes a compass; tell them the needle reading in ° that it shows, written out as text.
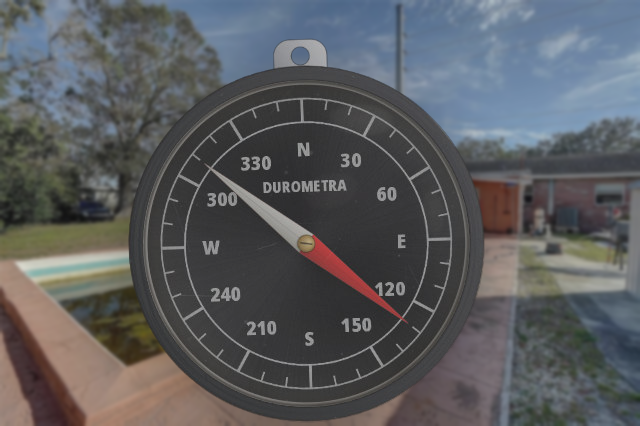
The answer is 130 °
